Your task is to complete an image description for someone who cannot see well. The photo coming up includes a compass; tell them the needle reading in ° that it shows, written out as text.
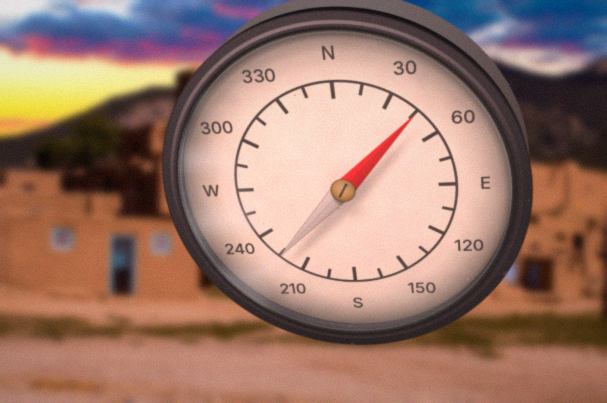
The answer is 45 °
